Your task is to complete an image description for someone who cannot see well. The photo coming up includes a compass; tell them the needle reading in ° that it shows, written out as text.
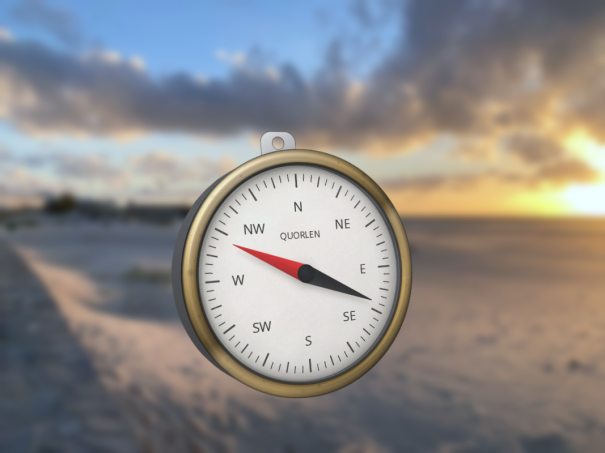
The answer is 295 °
